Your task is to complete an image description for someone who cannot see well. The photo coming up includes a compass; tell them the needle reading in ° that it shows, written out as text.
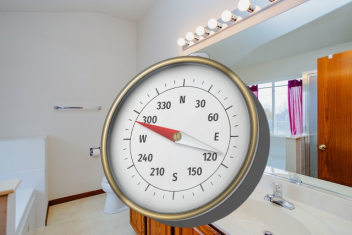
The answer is 290 °
